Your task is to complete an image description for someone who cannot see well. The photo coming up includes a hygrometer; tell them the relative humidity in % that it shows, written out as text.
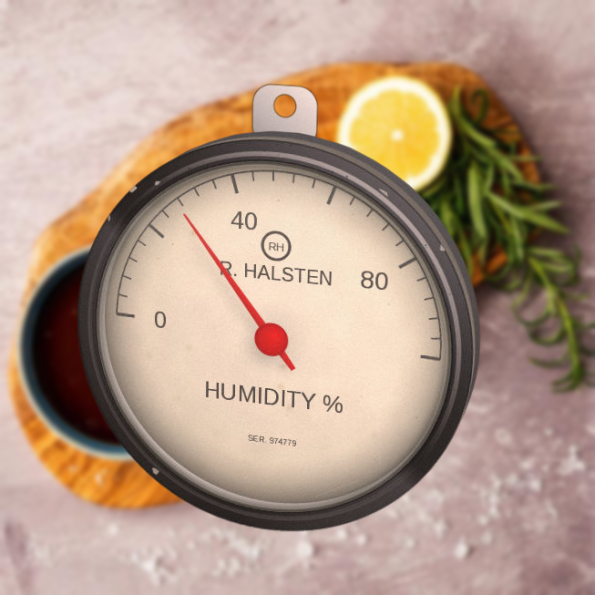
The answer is 28 %
